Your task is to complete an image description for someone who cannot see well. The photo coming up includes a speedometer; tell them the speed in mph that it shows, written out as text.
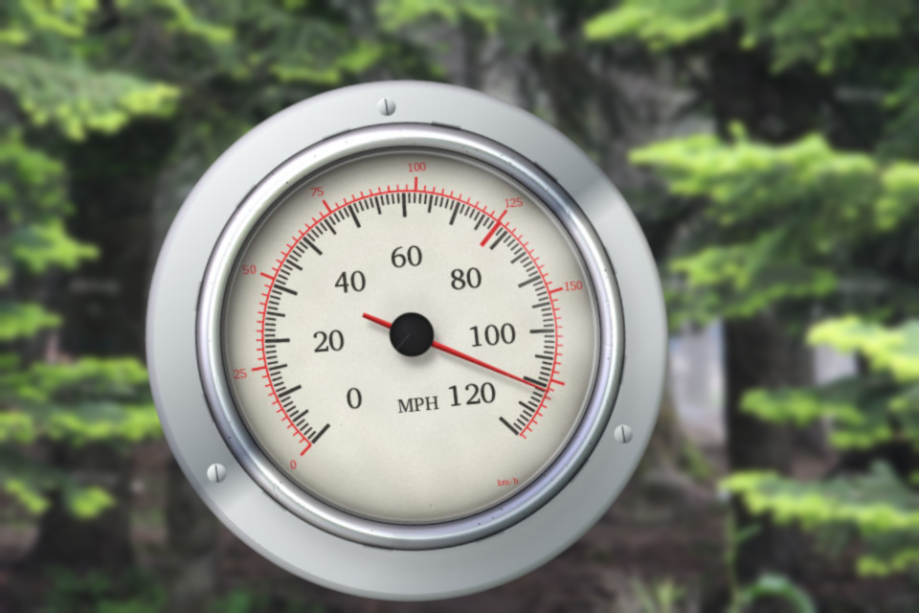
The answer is 111 mph
